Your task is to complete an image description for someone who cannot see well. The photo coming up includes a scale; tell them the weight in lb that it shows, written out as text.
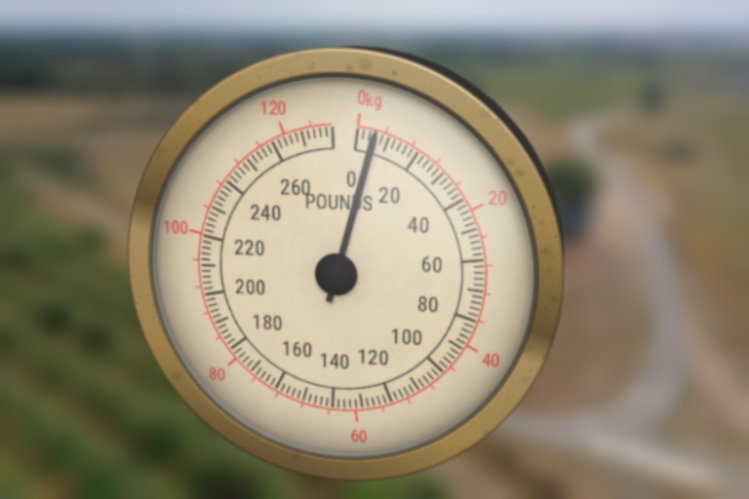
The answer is 6 lb
